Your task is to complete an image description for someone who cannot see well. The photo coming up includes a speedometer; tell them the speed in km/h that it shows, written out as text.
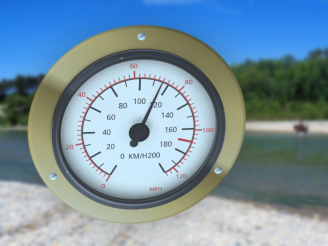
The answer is 115 km/h
